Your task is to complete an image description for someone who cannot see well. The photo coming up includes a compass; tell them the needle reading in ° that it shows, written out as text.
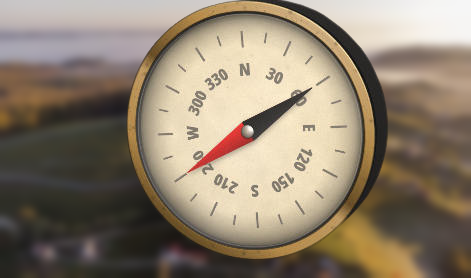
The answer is 240 °
